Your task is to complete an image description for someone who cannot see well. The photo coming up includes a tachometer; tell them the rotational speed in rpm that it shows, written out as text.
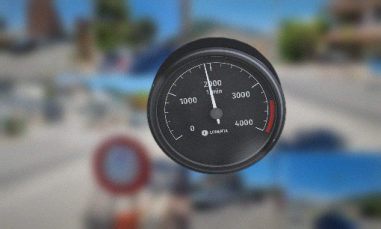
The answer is 1900 rpm
